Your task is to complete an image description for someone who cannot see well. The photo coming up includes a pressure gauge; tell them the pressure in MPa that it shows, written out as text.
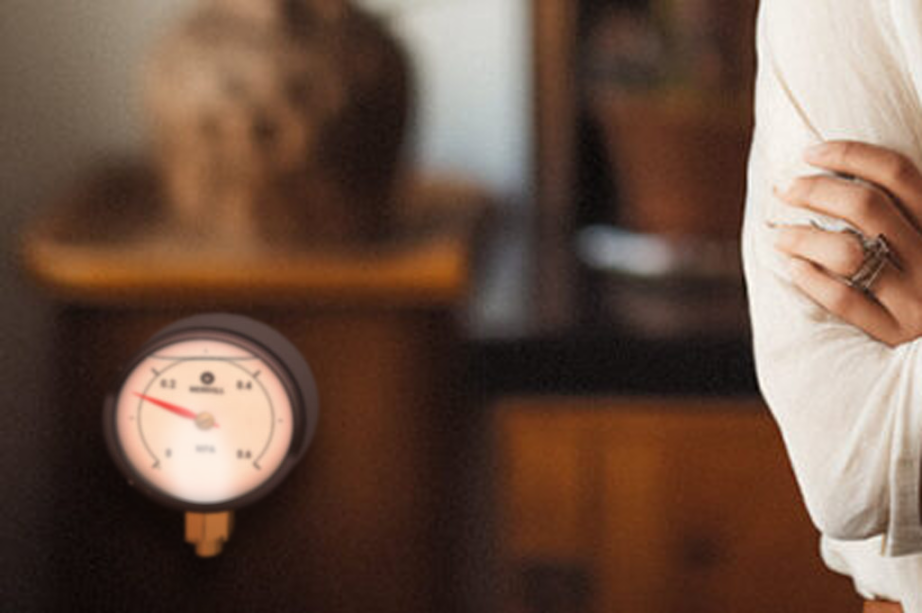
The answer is 0.15 MPa
